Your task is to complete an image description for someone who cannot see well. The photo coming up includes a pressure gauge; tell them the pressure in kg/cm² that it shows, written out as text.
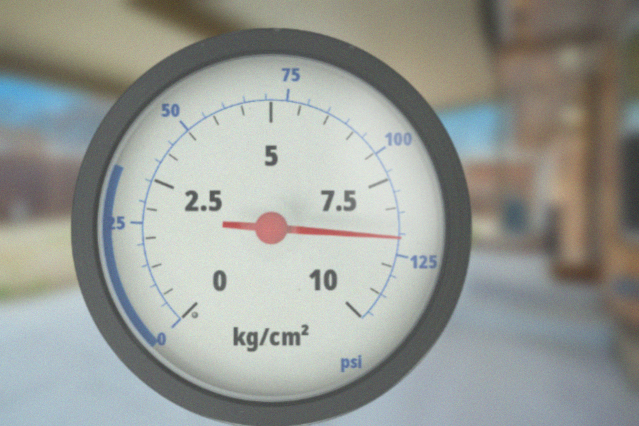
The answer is 8.5 kg/cm²
